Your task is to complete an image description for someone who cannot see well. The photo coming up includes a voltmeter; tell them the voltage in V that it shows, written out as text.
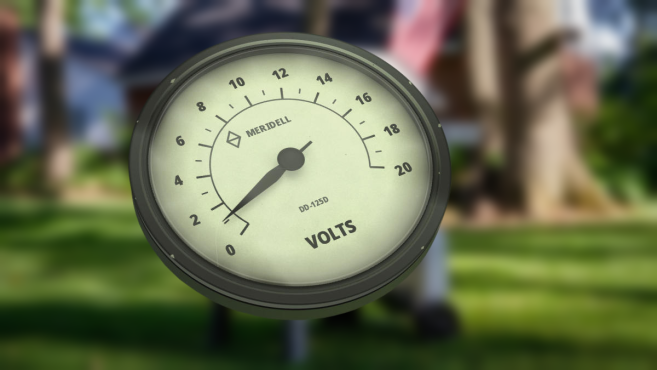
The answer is 1 V
